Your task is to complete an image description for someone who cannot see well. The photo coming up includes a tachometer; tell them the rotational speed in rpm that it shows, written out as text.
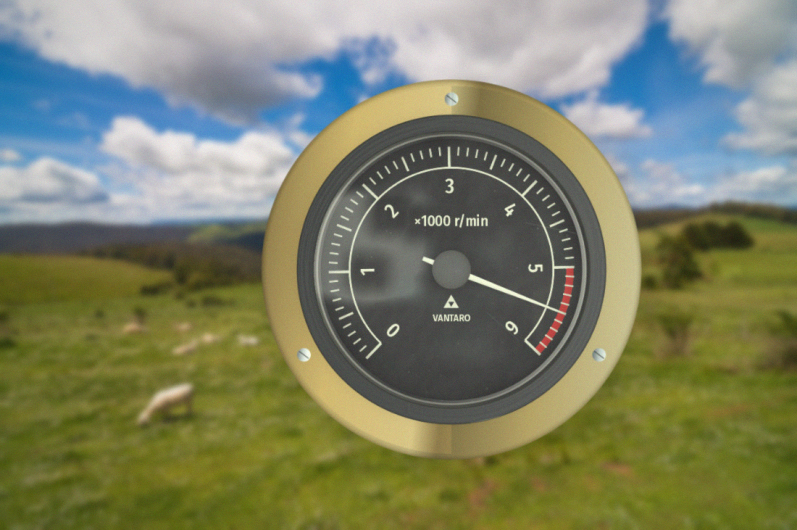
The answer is 5500 rpm
